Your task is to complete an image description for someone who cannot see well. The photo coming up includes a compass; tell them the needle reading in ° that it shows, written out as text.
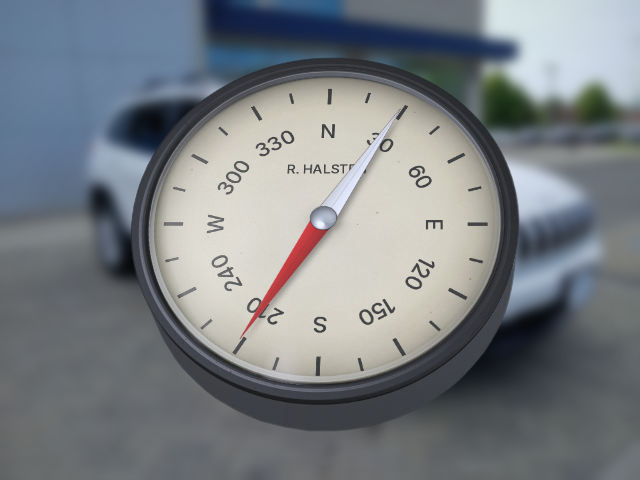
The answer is 210 °
